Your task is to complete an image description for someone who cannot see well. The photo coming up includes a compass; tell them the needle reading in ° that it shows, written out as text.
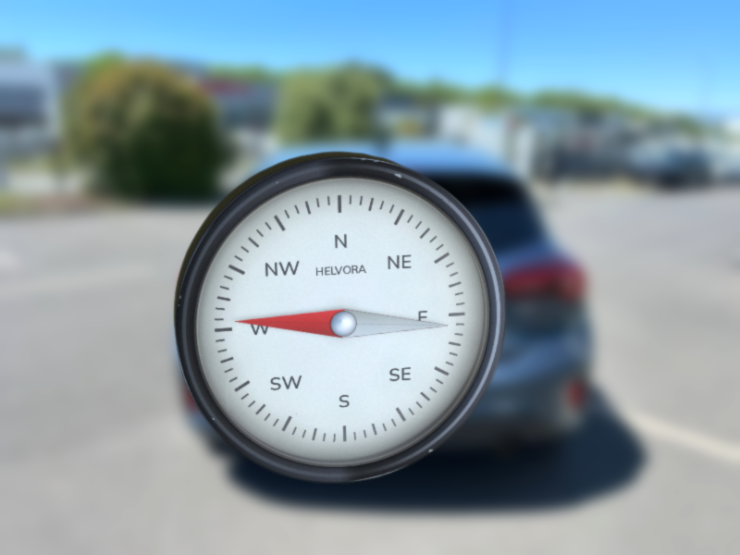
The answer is 275 °
